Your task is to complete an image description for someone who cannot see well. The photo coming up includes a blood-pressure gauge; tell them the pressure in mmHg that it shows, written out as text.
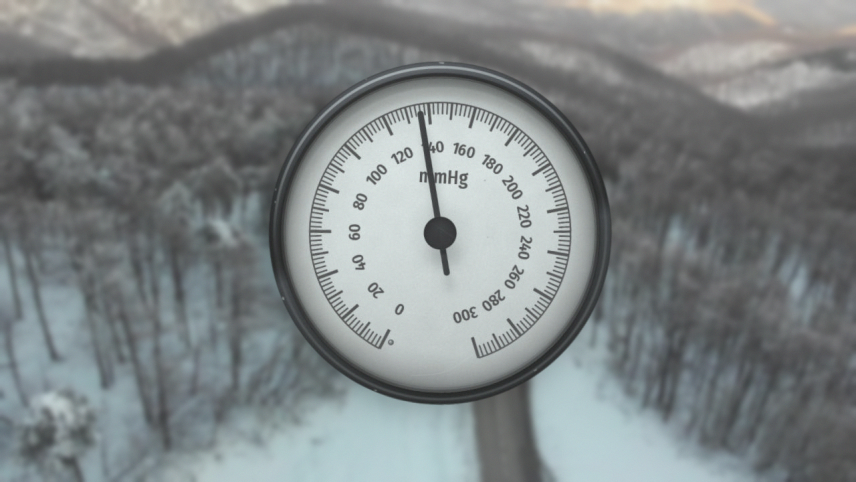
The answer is 136 mmHg
